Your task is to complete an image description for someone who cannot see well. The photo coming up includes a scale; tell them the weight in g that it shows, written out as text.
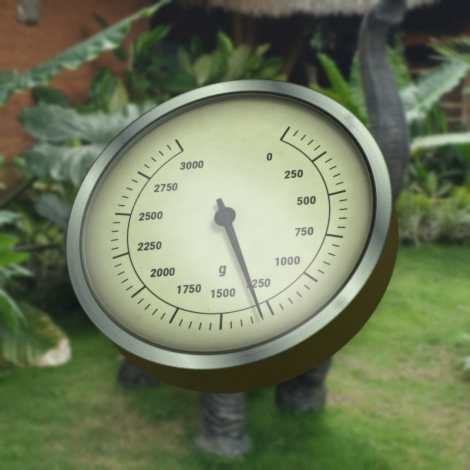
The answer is 1300 g
